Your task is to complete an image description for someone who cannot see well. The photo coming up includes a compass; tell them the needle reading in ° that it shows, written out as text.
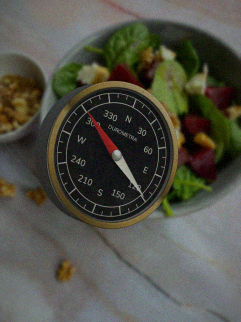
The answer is 300 °
